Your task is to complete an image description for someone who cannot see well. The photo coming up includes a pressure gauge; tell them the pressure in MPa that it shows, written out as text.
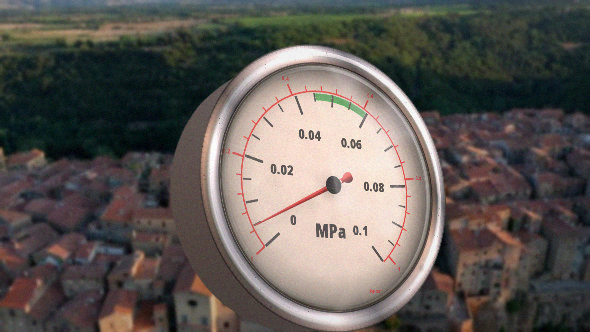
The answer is 0.005 MPa
